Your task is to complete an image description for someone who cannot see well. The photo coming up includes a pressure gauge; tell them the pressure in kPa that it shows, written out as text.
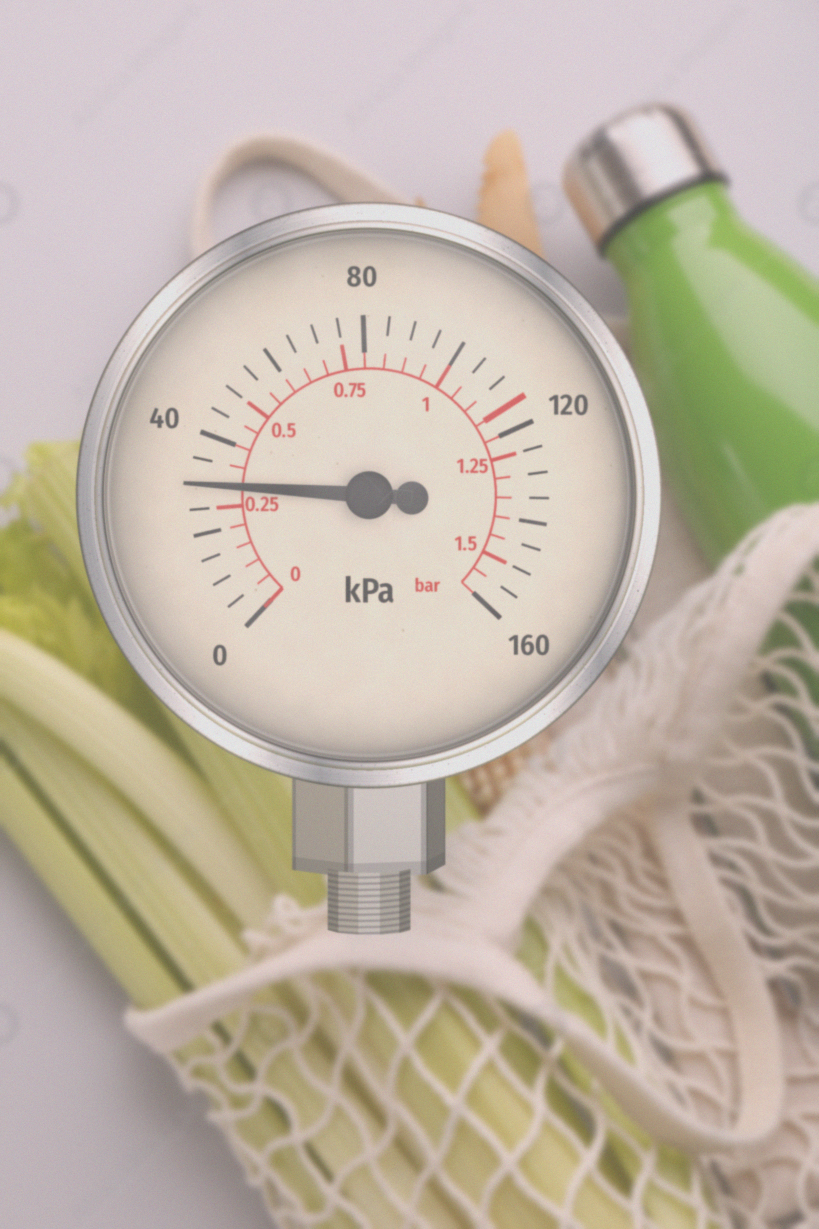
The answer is 30 kPa
